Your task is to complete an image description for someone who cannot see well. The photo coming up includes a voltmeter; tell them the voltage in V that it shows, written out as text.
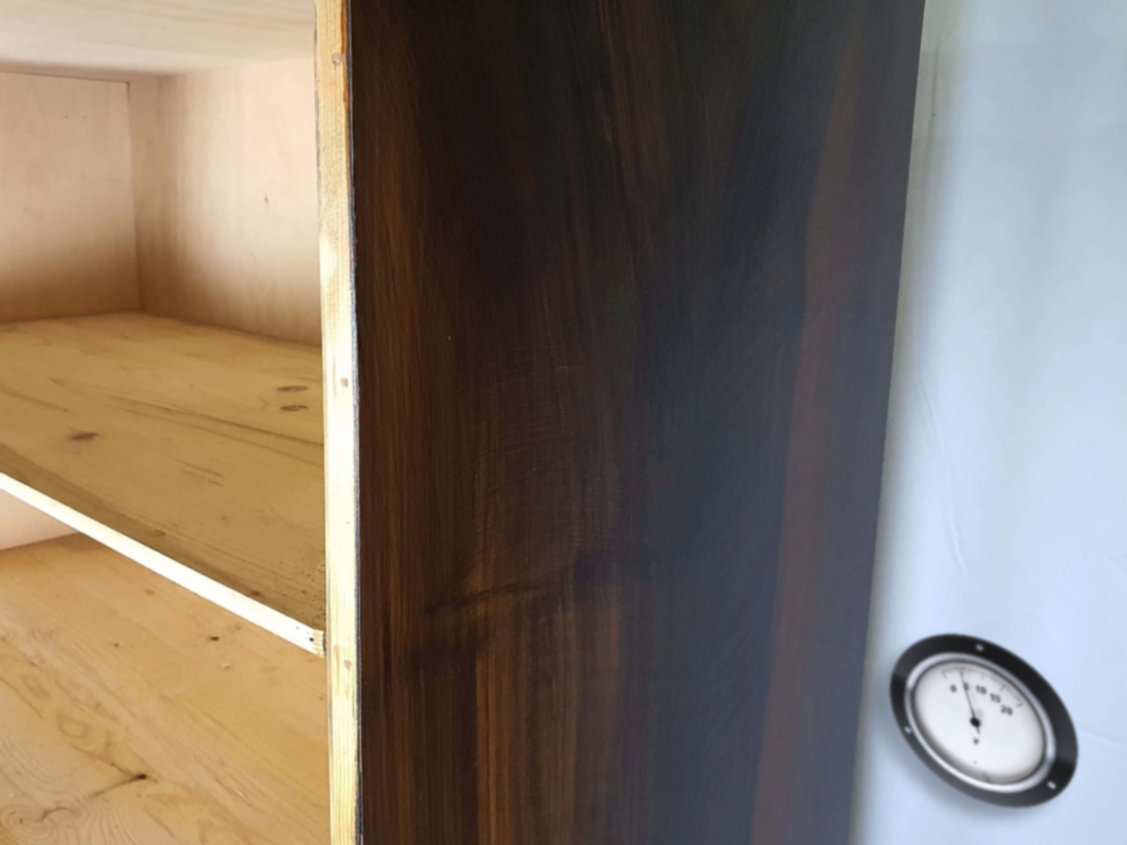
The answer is 5 V
